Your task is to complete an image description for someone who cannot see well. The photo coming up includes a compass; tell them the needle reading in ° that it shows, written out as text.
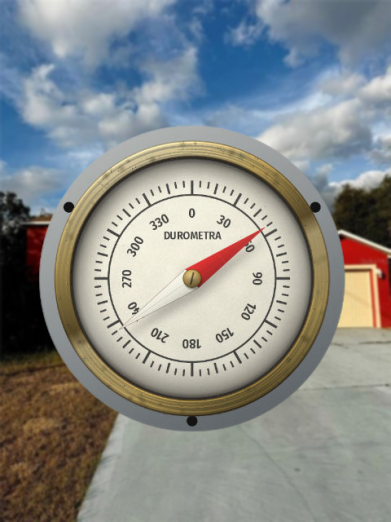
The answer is 55 °
